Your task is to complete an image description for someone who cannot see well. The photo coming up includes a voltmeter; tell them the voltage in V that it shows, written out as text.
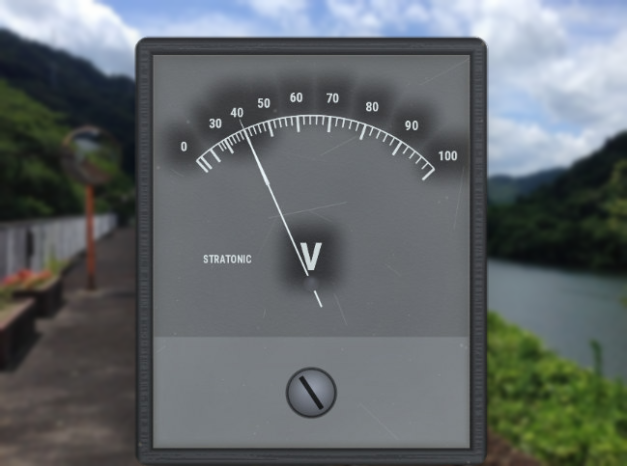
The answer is 40 V
